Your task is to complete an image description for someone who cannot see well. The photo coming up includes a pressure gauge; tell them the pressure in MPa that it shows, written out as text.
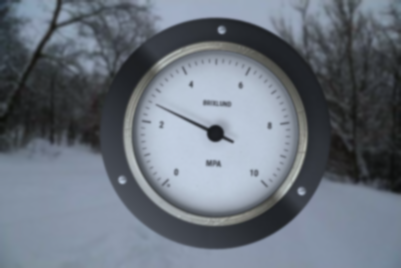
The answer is 2.6 MPa
